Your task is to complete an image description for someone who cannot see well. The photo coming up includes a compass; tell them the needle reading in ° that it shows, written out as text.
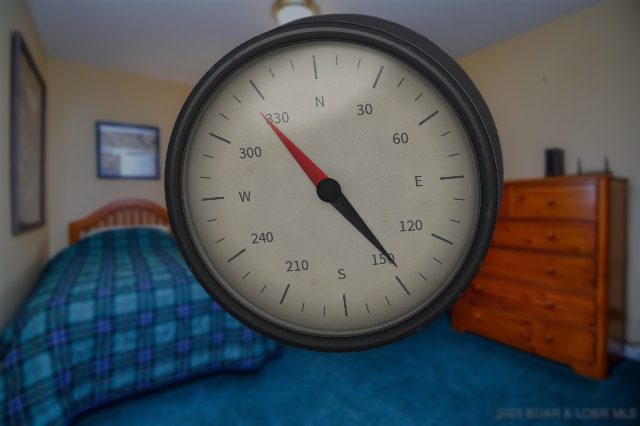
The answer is 325 °
